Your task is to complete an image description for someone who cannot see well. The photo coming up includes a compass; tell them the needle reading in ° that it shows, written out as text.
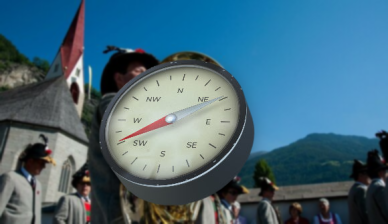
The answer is 240 °
